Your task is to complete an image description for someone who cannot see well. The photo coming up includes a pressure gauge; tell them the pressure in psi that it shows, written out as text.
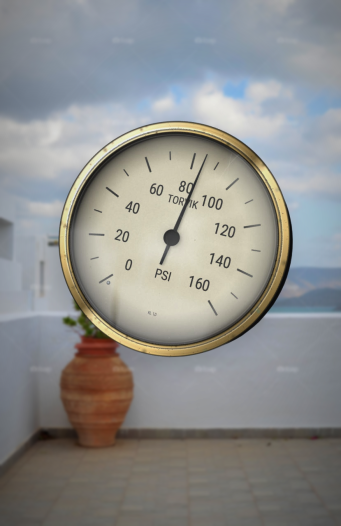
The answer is 85 psi
